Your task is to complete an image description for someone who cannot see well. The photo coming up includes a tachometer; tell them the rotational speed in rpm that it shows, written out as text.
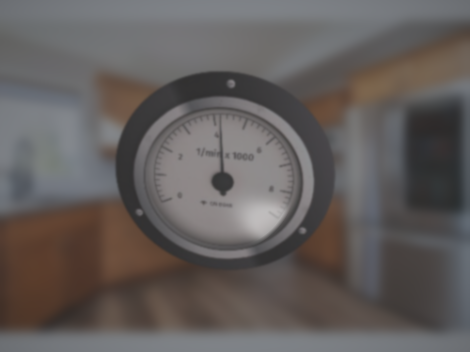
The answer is 4200 rpm
